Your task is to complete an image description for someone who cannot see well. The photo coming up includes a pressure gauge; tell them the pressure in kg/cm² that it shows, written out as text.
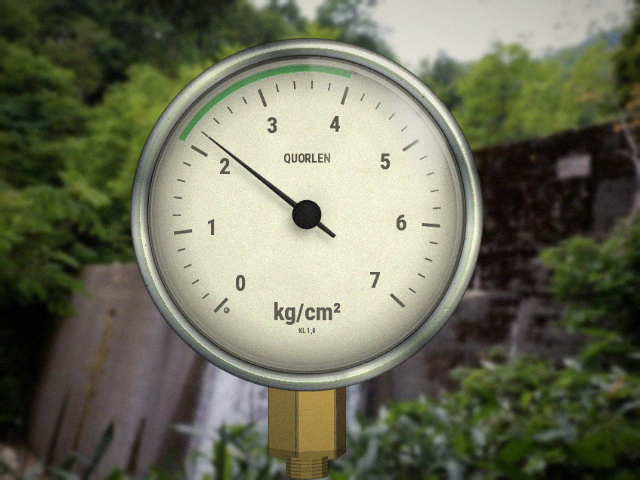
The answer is 2.2 kg/cm²
